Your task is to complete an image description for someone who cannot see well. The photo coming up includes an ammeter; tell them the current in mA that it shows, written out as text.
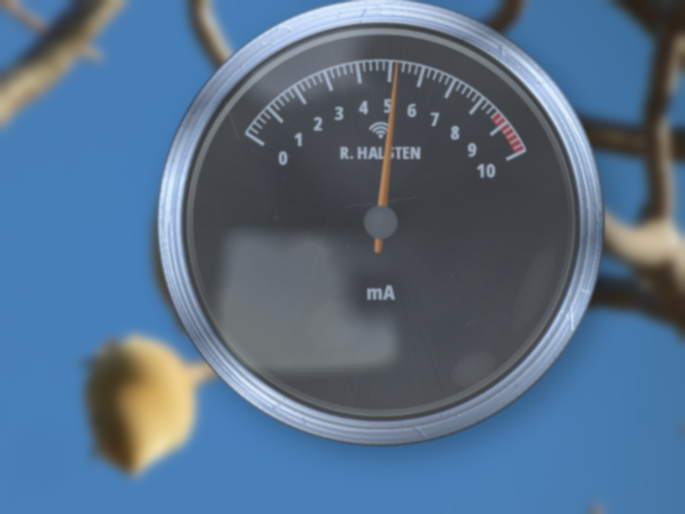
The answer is 5.2 mA
